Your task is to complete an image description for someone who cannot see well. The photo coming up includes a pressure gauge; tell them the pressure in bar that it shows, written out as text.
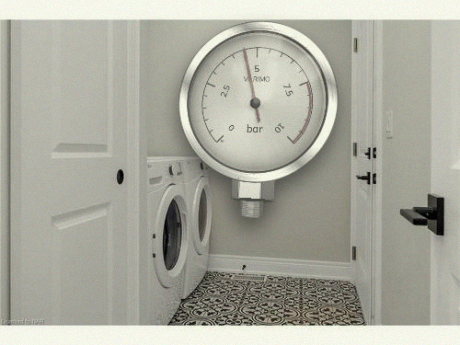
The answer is 4.5 bar
